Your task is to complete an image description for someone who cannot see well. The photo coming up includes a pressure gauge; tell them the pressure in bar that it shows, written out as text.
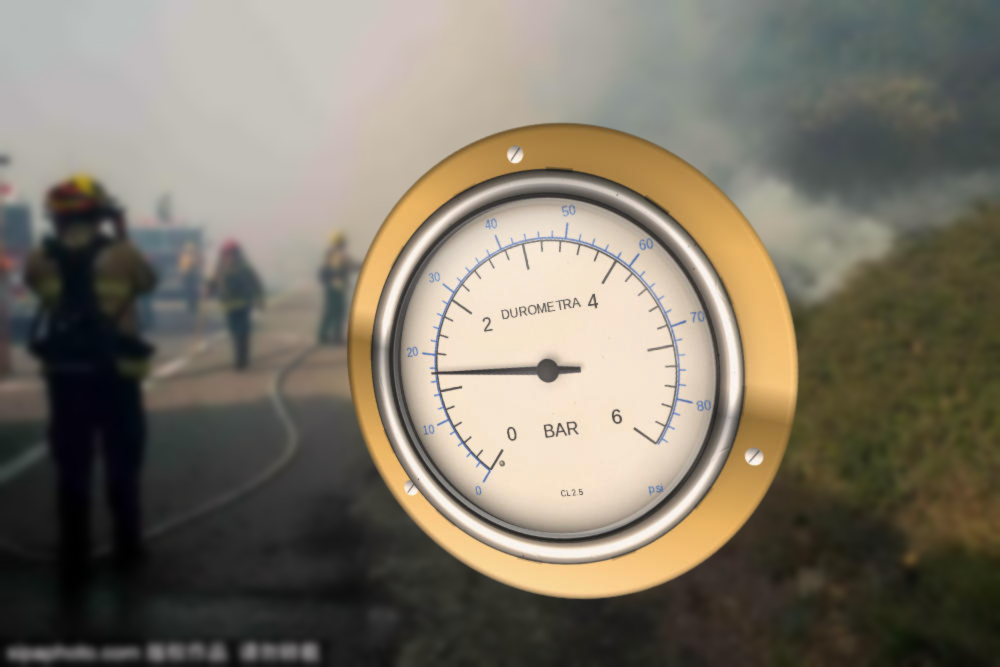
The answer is 1.2 bar
